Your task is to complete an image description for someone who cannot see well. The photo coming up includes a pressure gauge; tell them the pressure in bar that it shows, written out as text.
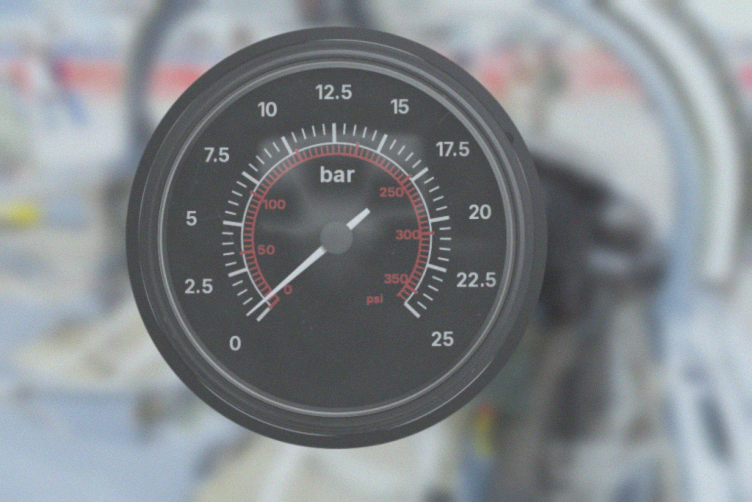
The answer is 0.5 bar
